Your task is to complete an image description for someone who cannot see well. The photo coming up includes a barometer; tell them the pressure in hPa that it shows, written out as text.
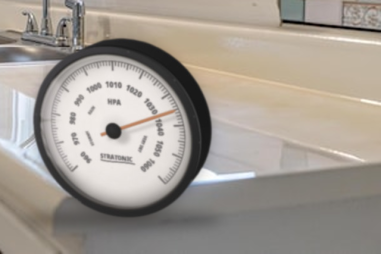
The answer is 1035 hPa
